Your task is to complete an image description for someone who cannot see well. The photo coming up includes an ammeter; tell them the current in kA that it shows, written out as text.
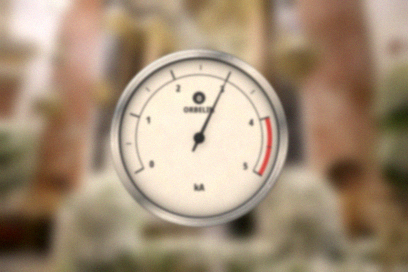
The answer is 3 kA
